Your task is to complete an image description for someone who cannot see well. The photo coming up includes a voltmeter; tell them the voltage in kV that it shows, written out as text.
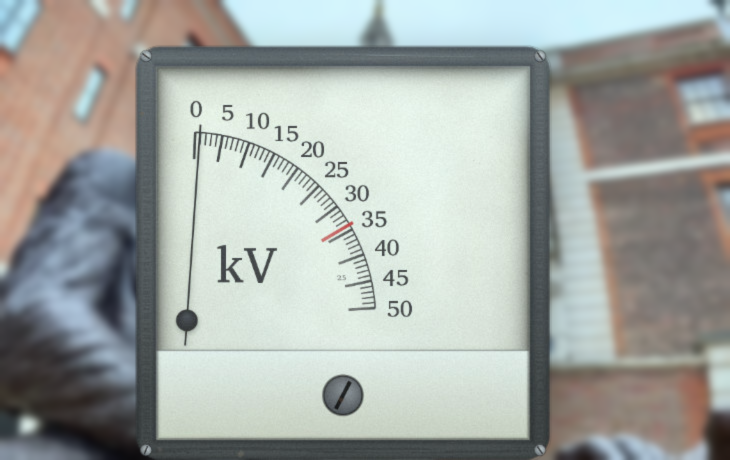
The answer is 1 kV
